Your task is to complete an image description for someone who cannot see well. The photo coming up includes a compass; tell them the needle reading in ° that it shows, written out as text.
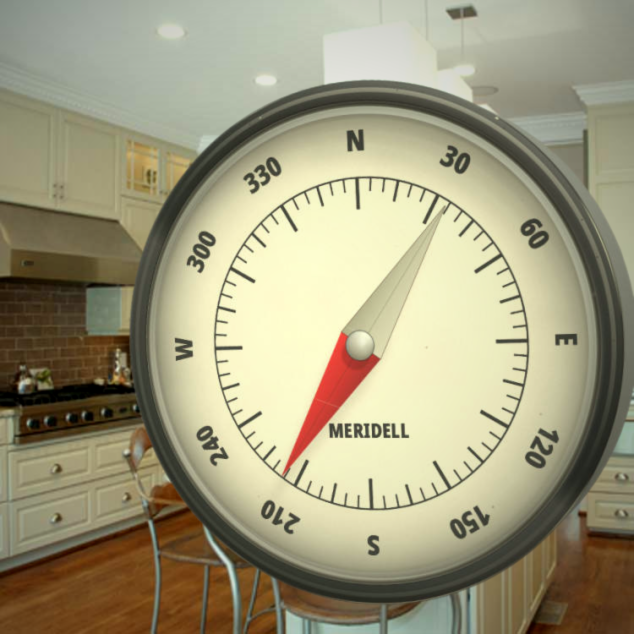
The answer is 215 °
